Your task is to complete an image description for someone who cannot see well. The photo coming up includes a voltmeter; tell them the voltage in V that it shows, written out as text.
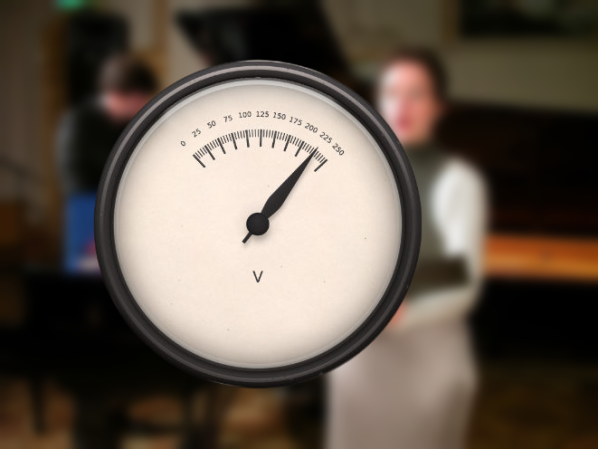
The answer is 225 V
